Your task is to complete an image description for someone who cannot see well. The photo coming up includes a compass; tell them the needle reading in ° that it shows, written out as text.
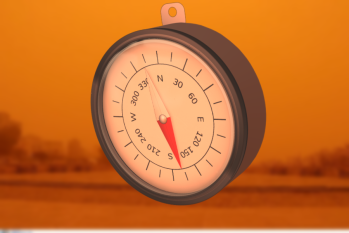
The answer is 165 °
